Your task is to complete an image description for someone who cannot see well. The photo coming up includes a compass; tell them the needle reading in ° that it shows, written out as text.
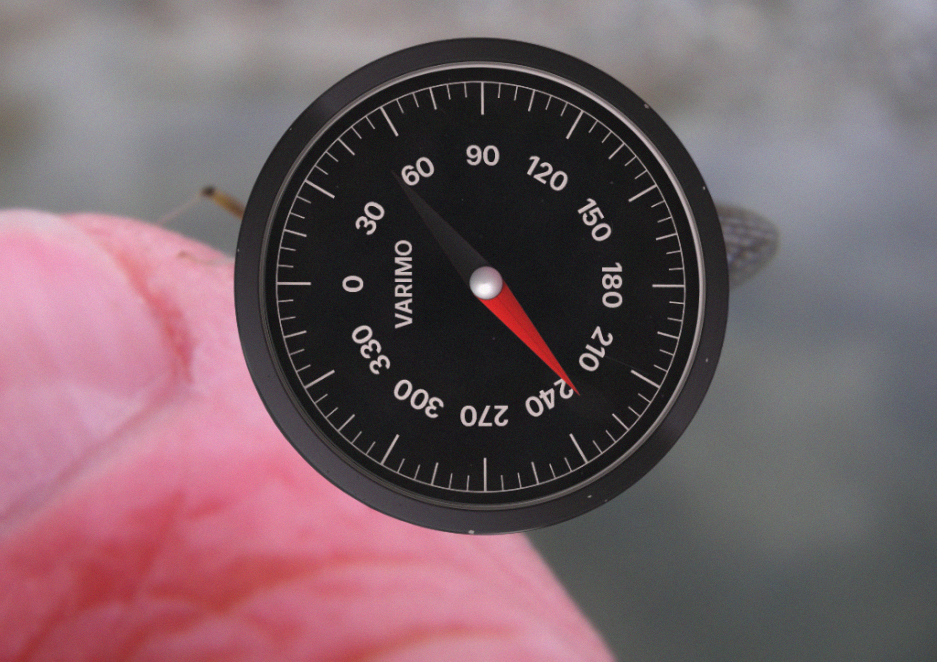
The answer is 230 °
